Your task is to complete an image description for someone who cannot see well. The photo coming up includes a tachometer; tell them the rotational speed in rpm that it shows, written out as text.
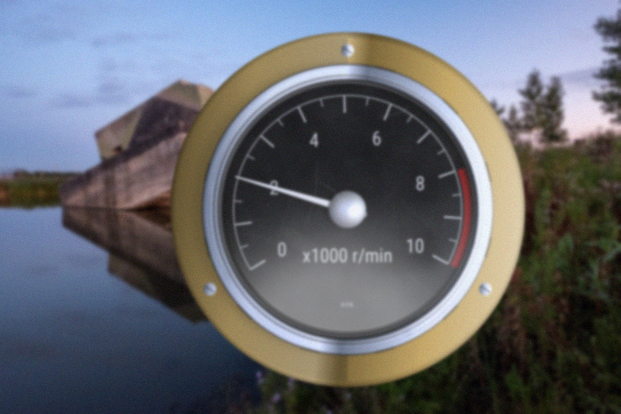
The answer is 2000 rpm
